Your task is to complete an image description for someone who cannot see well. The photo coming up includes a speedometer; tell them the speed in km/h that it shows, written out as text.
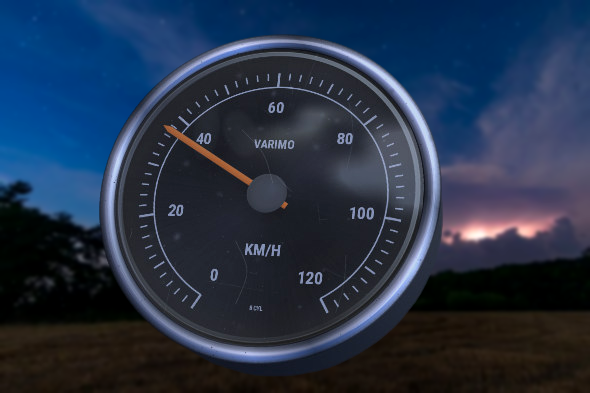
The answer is 37 km/h
